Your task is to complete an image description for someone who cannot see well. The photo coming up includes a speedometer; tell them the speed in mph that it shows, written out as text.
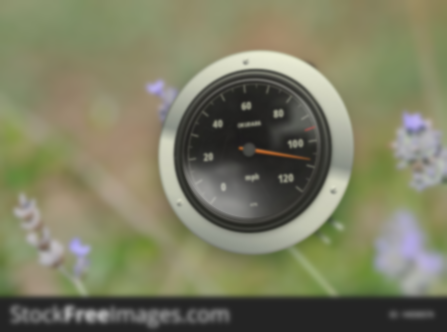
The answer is 107.5 mph
